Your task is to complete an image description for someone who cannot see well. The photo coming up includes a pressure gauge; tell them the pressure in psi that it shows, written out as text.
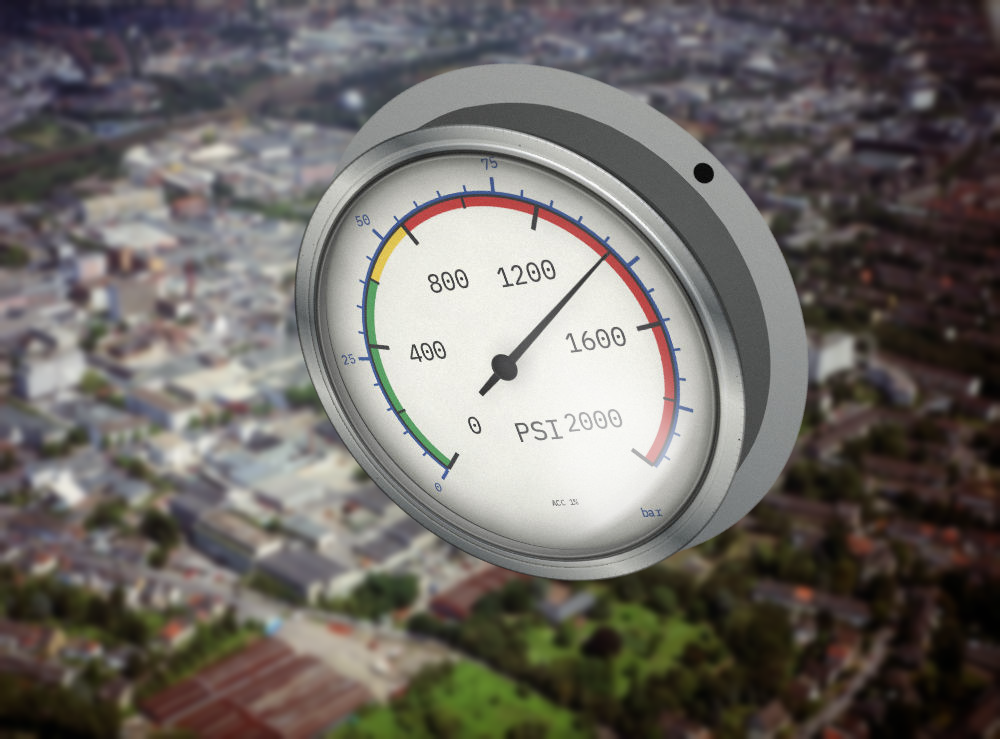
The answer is 1400 psi
